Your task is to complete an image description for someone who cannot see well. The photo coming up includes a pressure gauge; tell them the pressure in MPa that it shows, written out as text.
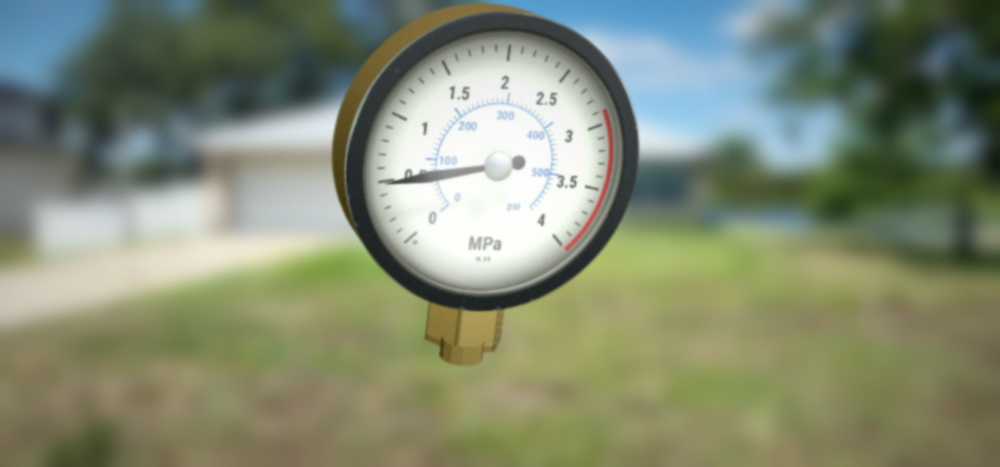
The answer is 0.5 MPa
